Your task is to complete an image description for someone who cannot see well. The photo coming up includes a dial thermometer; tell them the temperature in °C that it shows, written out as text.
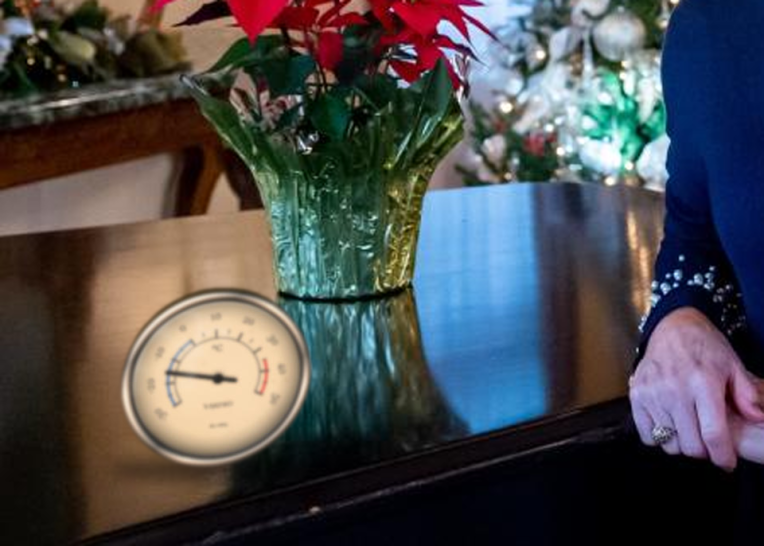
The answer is -15 °C
